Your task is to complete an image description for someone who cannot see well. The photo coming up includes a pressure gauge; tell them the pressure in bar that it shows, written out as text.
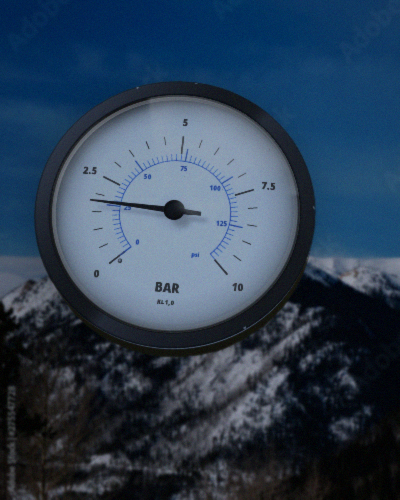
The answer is 1.75 bar
